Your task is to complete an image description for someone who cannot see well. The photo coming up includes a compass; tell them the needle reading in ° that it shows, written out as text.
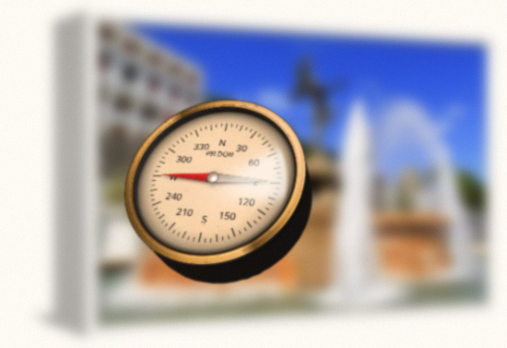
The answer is 270 °
